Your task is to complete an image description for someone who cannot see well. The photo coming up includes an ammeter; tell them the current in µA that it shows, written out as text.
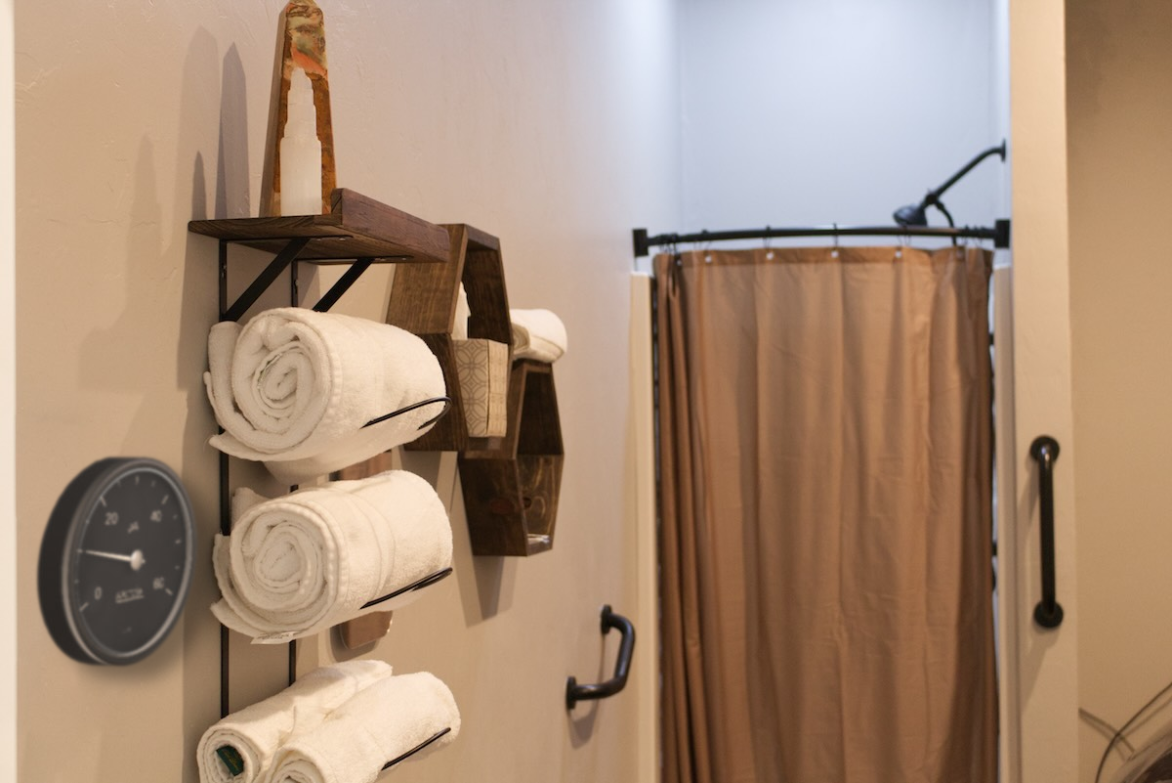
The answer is 10 µA
